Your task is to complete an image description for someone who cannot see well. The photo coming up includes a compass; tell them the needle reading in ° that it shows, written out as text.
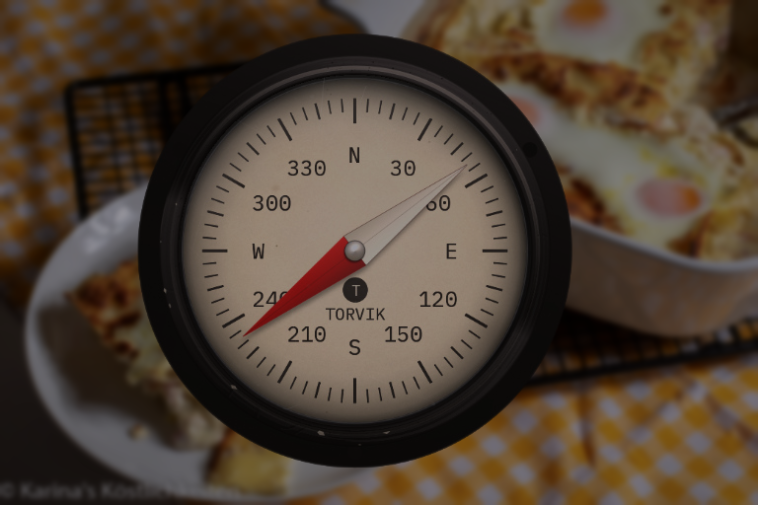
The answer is 232.5 °
